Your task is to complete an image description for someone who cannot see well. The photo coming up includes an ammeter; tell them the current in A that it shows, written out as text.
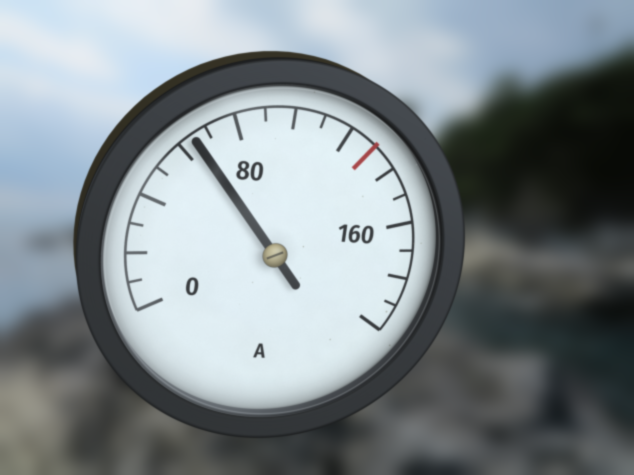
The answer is 65 A
